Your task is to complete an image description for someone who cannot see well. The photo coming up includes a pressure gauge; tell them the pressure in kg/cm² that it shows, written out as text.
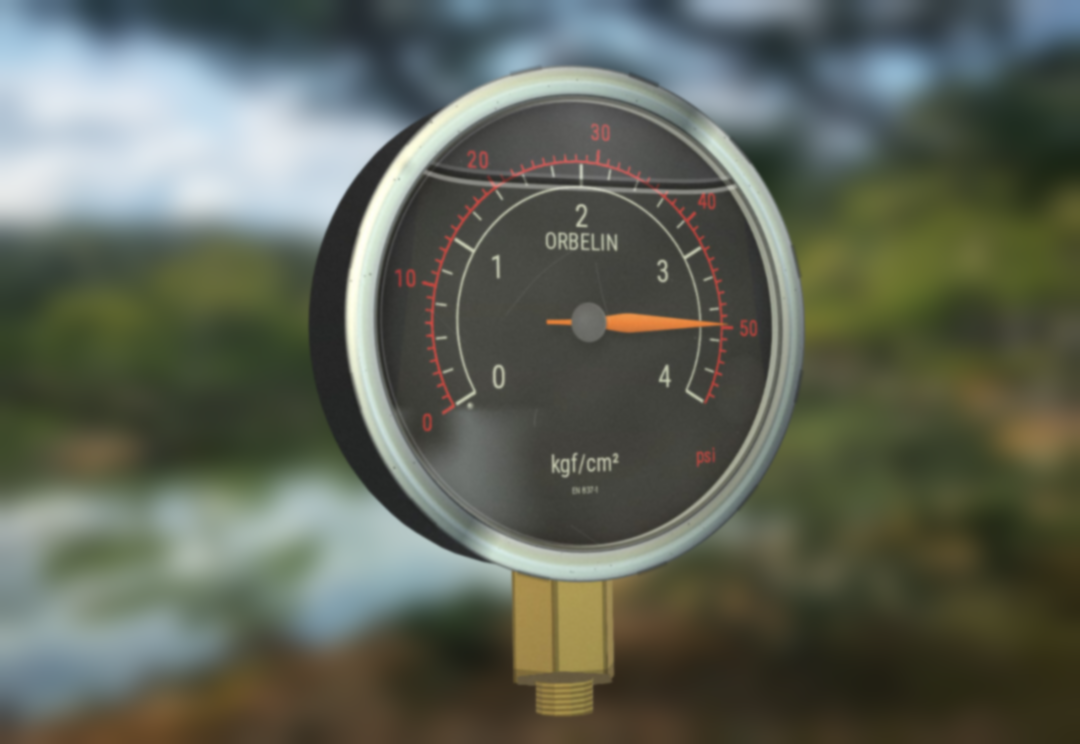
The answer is 3.5 kg/cm²
